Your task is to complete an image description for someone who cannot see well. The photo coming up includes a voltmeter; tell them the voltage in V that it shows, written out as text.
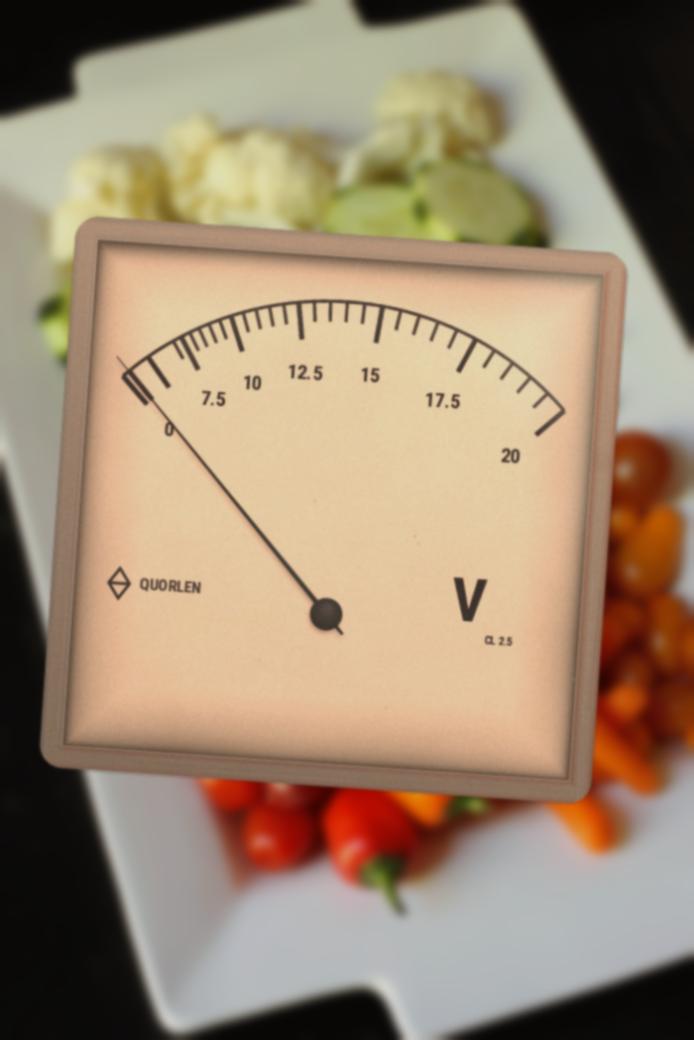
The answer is 2.5 V
